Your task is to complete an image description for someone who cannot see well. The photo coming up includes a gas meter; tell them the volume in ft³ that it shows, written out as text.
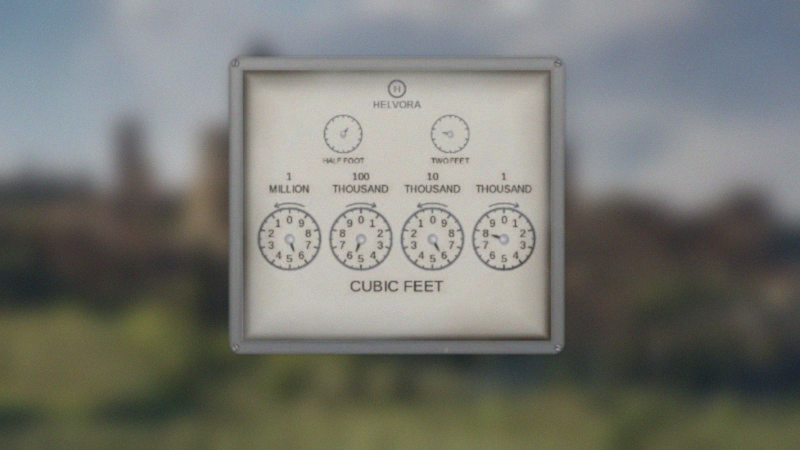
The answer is 555800 ft³
